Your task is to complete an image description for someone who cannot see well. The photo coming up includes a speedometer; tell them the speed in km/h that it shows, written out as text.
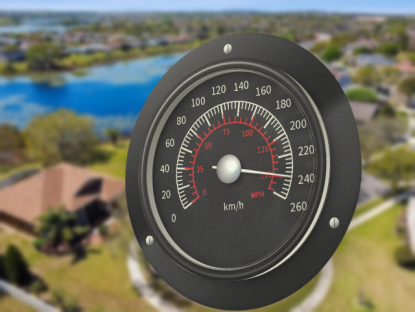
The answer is 240 km/h
